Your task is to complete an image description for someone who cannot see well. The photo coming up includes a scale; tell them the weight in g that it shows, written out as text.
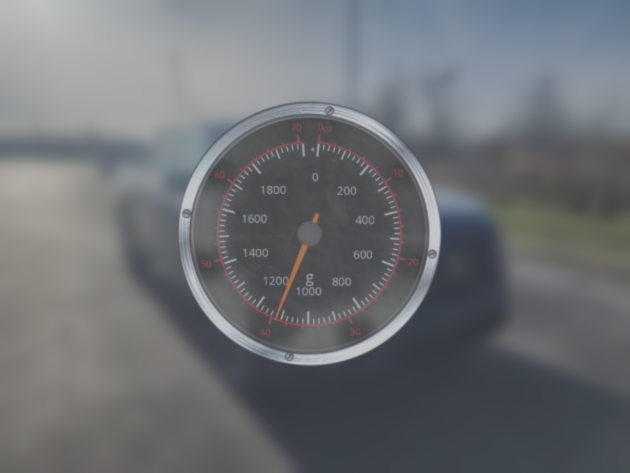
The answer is 1120 g
